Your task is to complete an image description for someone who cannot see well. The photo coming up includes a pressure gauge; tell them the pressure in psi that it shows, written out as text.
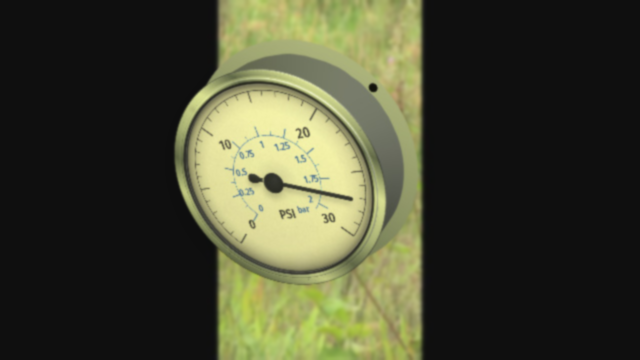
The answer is 27 psi
